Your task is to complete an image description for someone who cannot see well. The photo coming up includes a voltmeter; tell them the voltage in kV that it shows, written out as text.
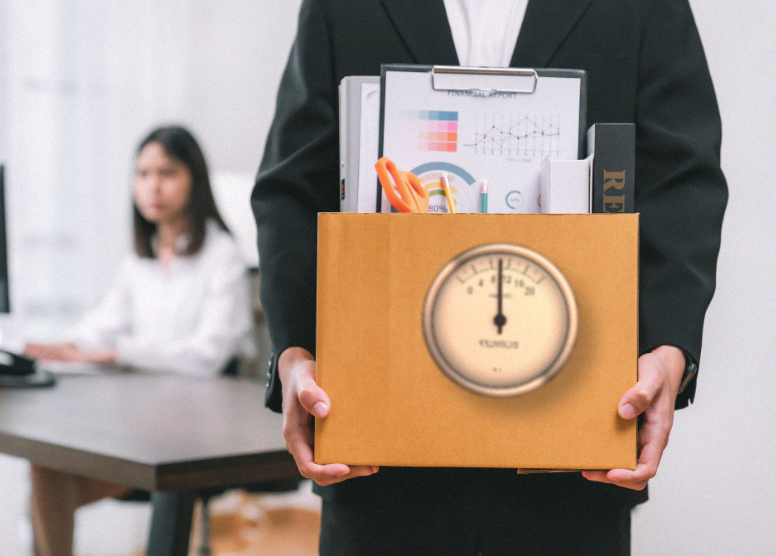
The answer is 10 kV
